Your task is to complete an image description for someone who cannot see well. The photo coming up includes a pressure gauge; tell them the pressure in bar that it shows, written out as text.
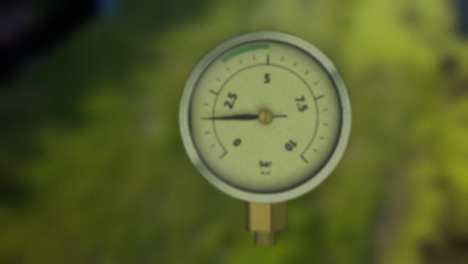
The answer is 1.5 bar
